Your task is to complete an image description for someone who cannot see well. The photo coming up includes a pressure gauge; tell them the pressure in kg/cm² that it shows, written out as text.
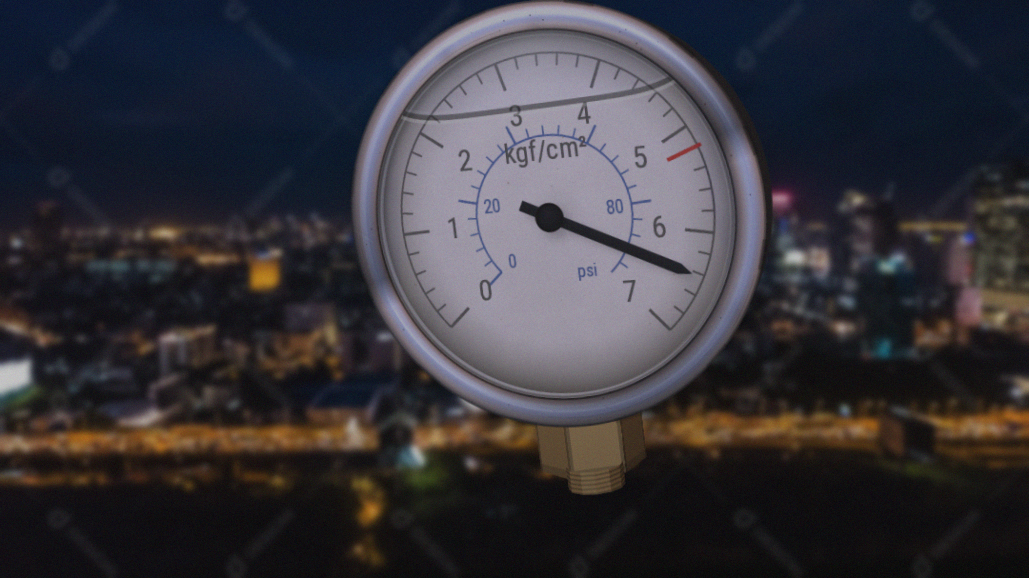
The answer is 6.4 kg/cm²
